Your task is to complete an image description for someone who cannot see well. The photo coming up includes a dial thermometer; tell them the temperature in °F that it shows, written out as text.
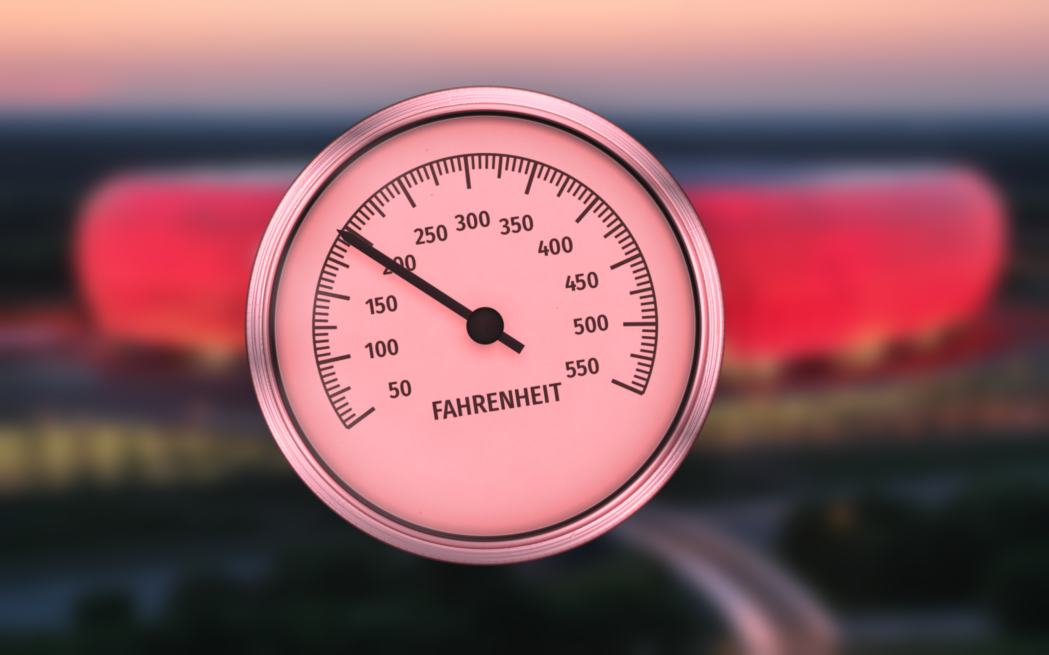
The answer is 195 °F
